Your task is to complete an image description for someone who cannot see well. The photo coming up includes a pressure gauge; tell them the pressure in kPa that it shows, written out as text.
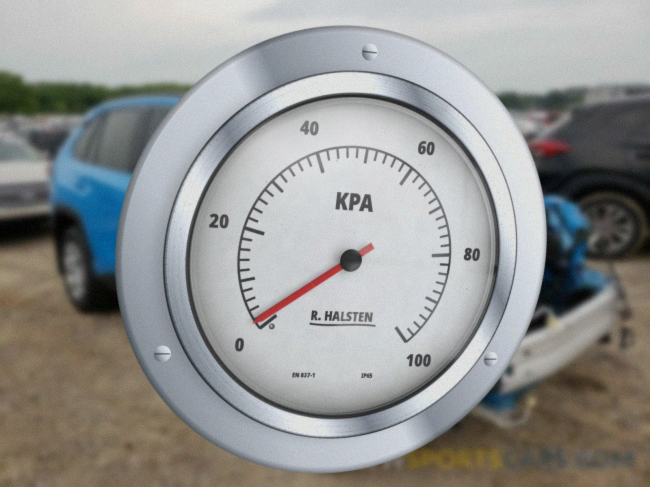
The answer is 2 kPa
